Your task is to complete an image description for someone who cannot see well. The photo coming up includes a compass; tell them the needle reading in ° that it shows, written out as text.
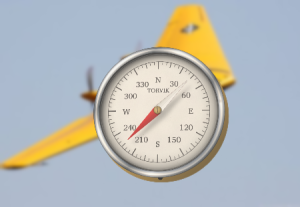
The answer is 225 °
